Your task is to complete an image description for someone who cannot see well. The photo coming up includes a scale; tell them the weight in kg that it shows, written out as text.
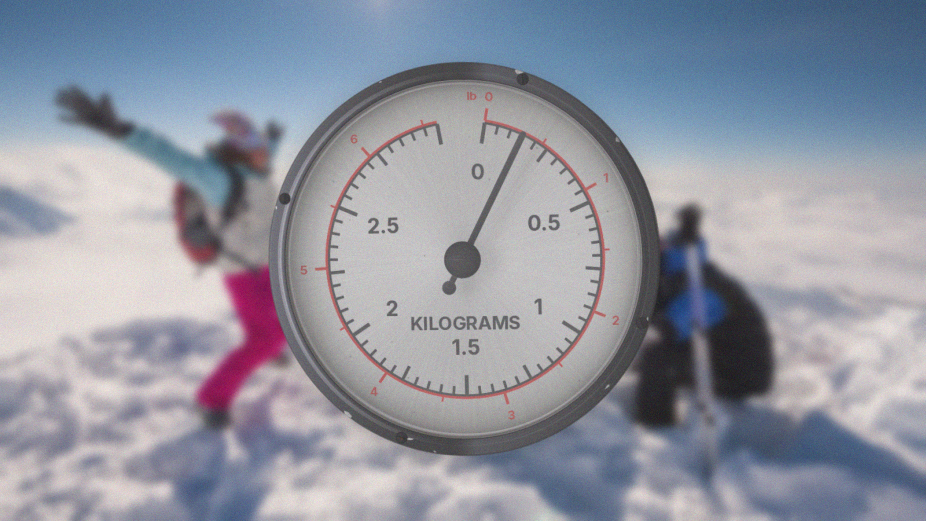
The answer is 0.15 kg
